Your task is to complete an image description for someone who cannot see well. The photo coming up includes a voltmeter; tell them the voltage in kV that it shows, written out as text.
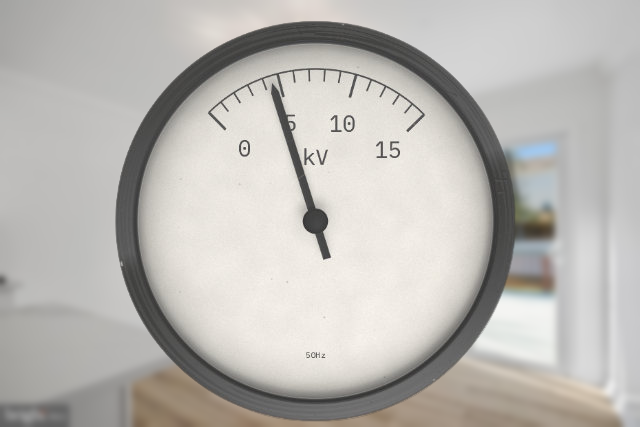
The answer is 4.5 kV
